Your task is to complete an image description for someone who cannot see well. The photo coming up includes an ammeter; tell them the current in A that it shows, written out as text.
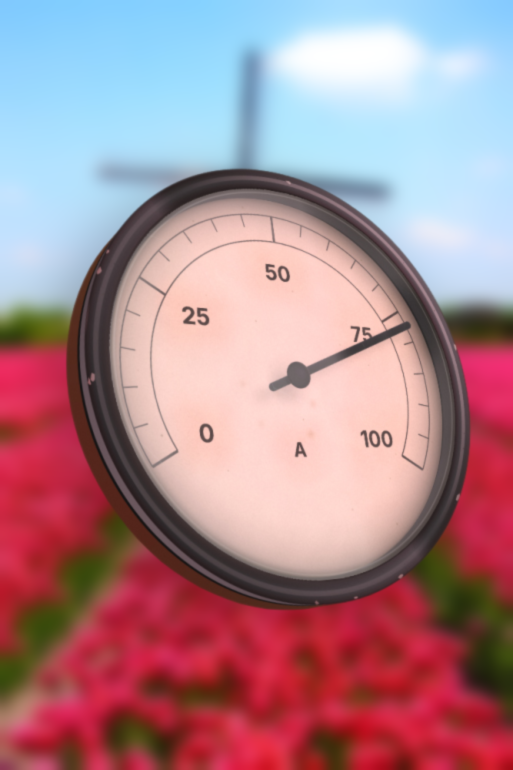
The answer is 77.5 A
